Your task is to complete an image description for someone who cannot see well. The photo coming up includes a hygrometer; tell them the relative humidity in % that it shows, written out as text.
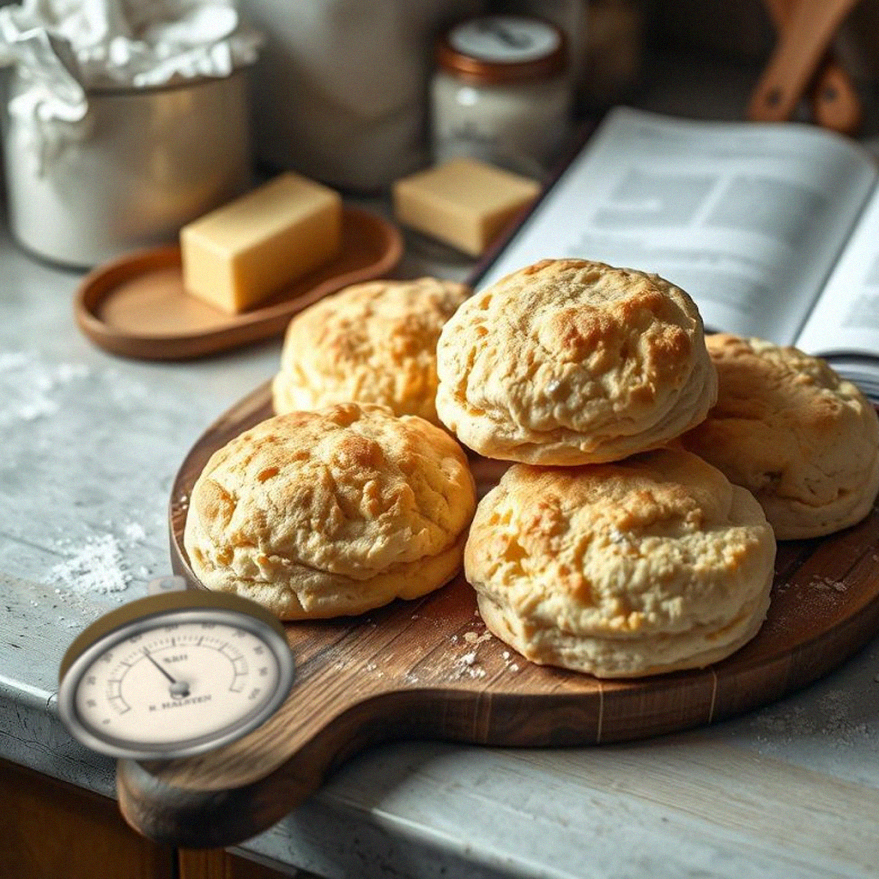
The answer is 40 %
